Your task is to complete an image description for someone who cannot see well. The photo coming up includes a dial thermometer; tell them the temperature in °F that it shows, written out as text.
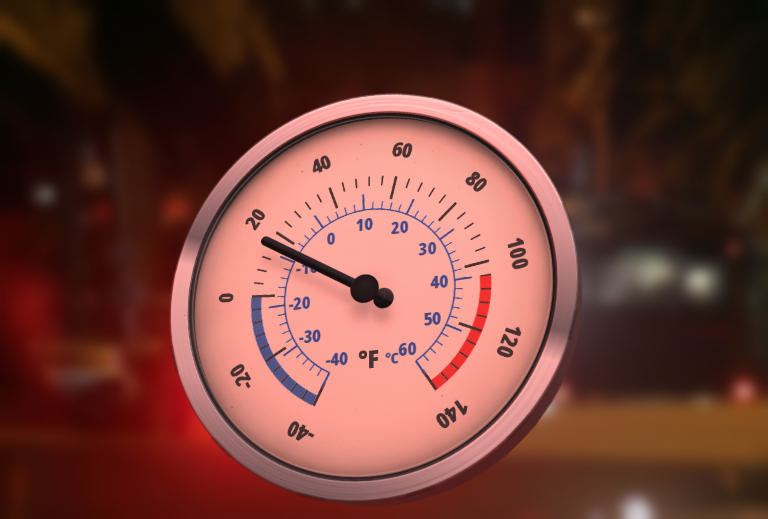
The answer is 16 °F
